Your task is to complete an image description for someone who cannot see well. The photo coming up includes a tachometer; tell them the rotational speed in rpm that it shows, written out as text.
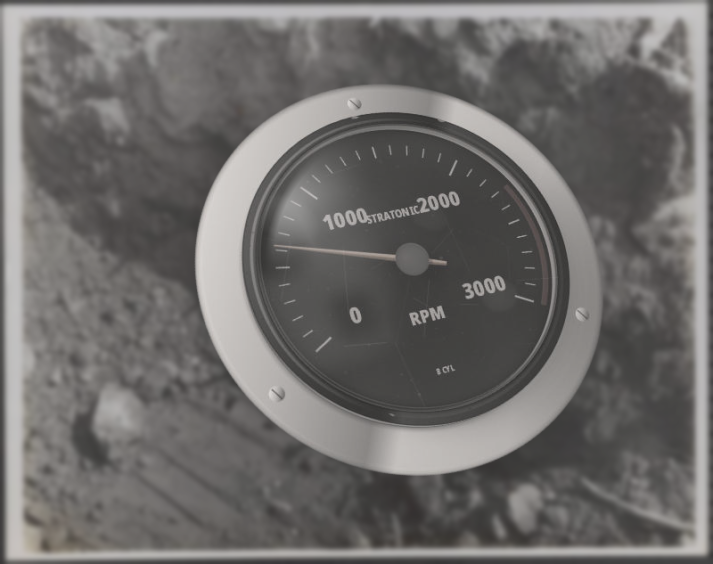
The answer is 600 rpm
